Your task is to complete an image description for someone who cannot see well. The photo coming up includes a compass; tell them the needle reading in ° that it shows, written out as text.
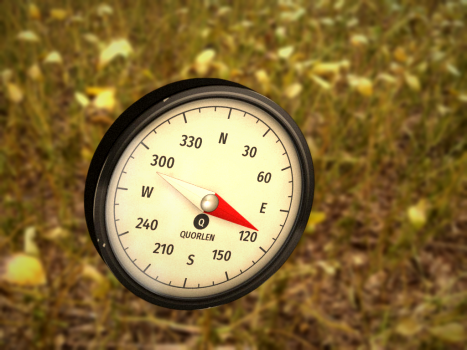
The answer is 110 °
